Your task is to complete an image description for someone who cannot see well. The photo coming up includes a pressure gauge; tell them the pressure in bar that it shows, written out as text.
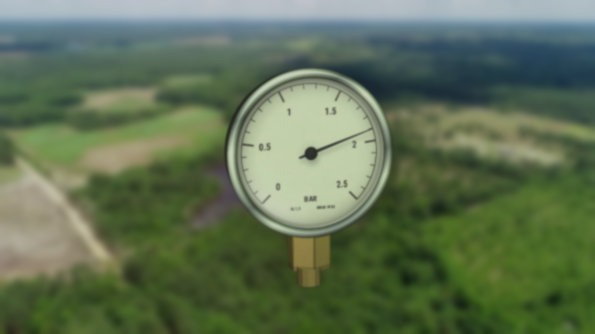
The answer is 1.9 bar
